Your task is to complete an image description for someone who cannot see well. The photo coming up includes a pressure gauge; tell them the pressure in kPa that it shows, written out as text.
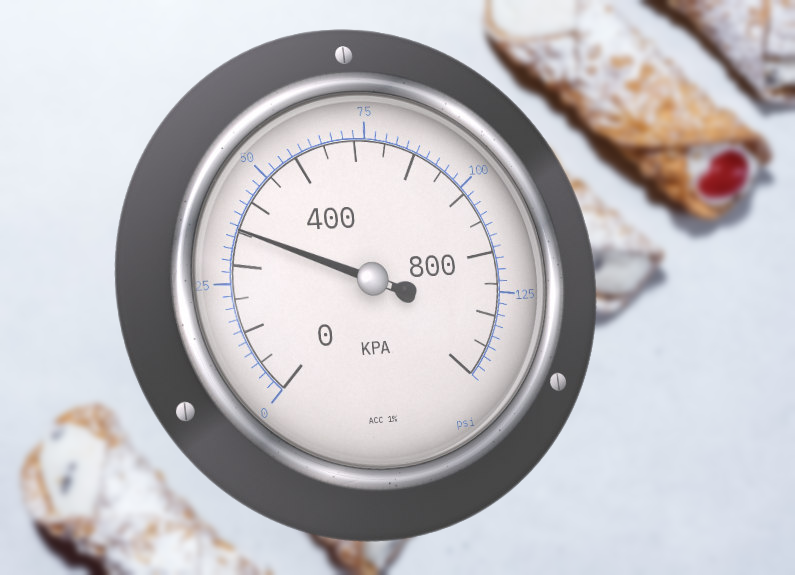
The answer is 250 kPa
